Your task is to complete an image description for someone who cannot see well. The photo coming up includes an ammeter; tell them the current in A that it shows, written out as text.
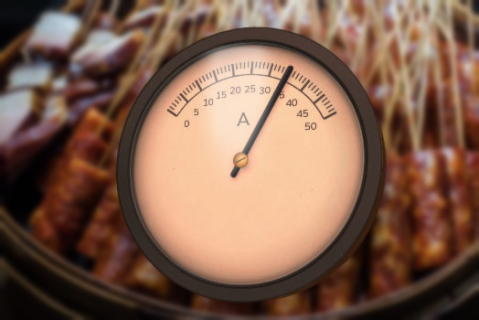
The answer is 35 A
